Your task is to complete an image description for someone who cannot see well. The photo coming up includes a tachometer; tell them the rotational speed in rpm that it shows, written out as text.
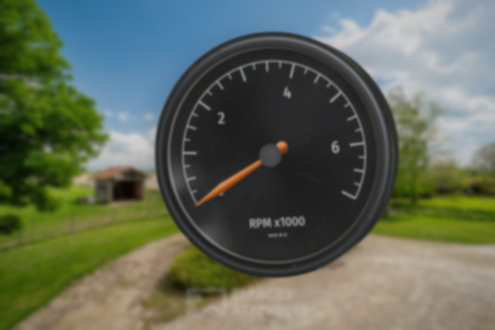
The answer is 0 rpm
